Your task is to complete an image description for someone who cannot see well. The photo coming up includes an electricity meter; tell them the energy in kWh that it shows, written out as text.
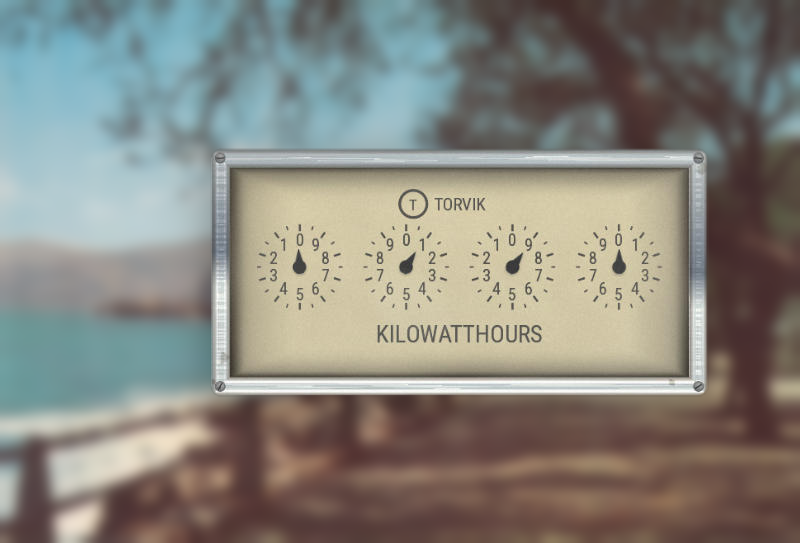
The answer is 90 kWh
